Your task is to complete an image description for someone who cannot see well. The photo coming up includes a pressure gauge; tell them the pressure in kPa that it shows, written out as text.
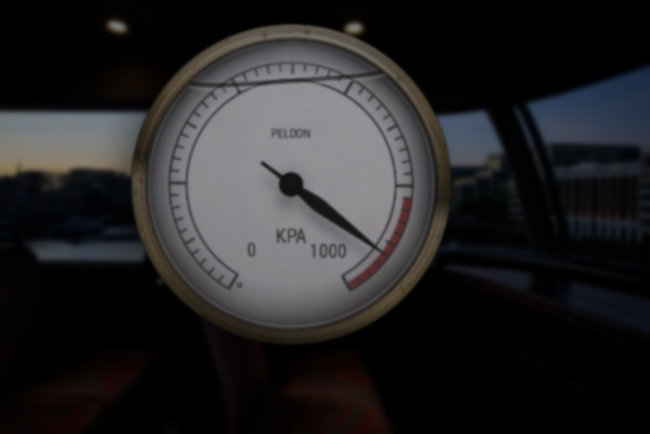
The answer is 920 kPa
